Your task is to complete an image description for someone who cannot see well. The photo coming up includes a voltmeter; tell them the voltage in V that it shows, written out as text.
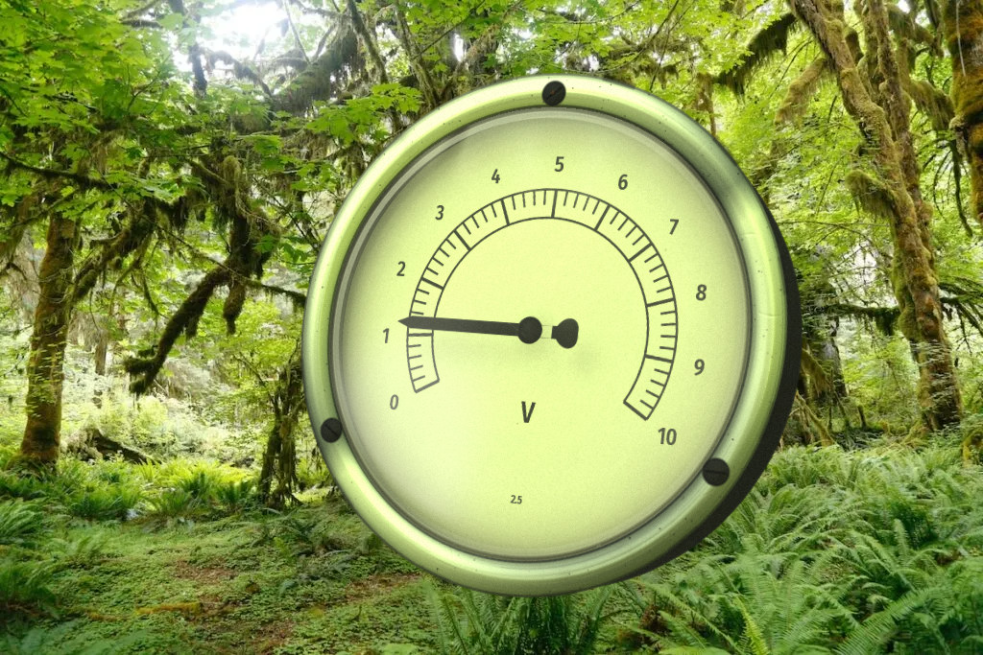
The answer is 1.2 V
